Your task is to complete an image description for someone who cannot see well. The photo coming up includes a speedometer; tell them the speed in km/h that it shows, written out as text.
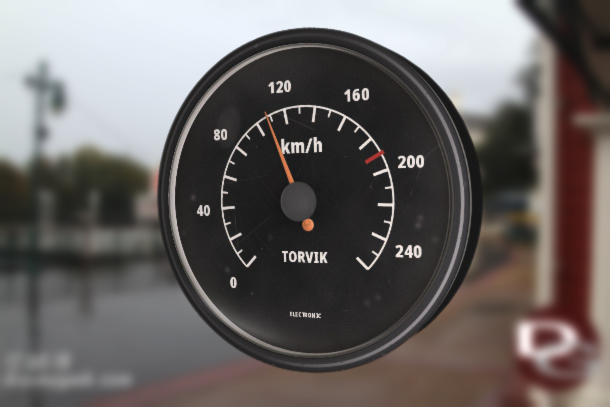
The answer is 110 km/h
